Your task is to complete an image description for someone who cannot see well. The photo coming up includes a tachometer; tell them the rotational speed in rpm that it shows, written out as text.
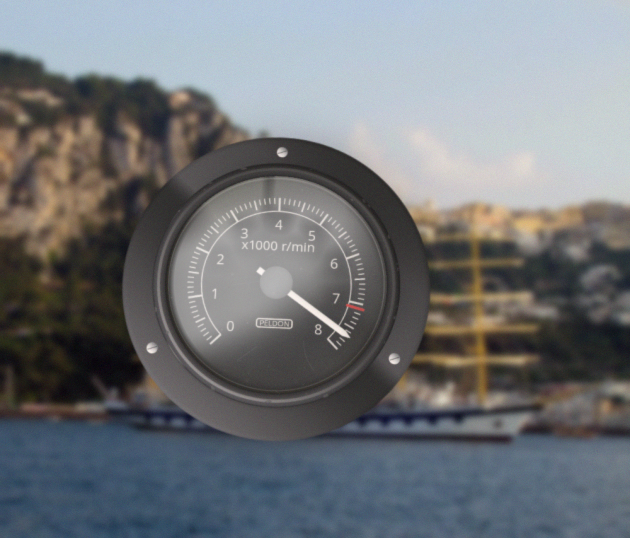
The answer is 7700 rpm
